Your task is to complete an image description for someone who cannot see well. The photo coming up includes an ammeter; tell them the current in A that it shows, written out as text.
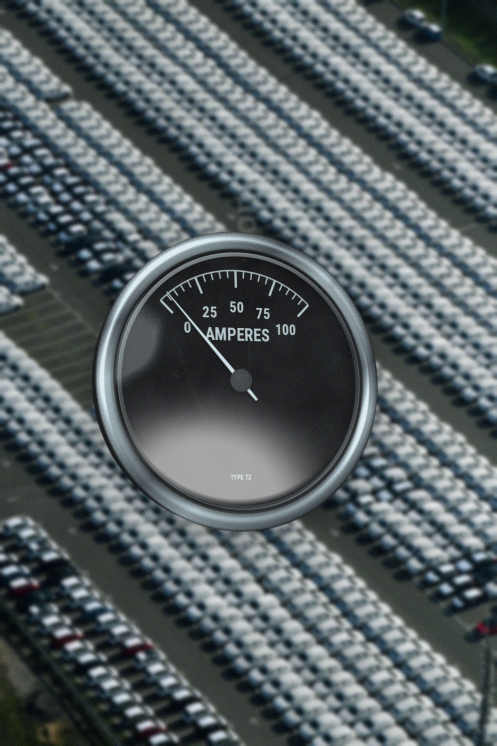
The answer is 5 A
